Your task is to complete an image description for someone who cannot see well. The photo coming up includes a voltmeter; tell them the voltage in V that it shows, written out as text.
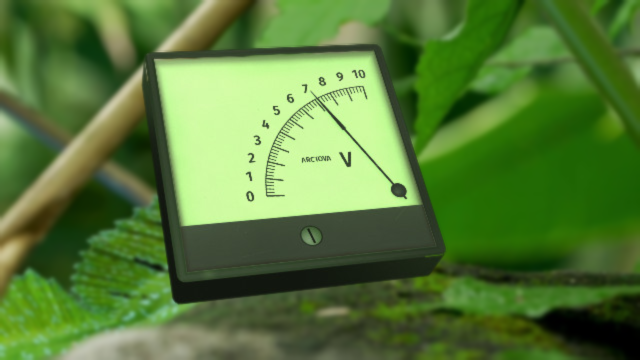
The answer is 7 V
